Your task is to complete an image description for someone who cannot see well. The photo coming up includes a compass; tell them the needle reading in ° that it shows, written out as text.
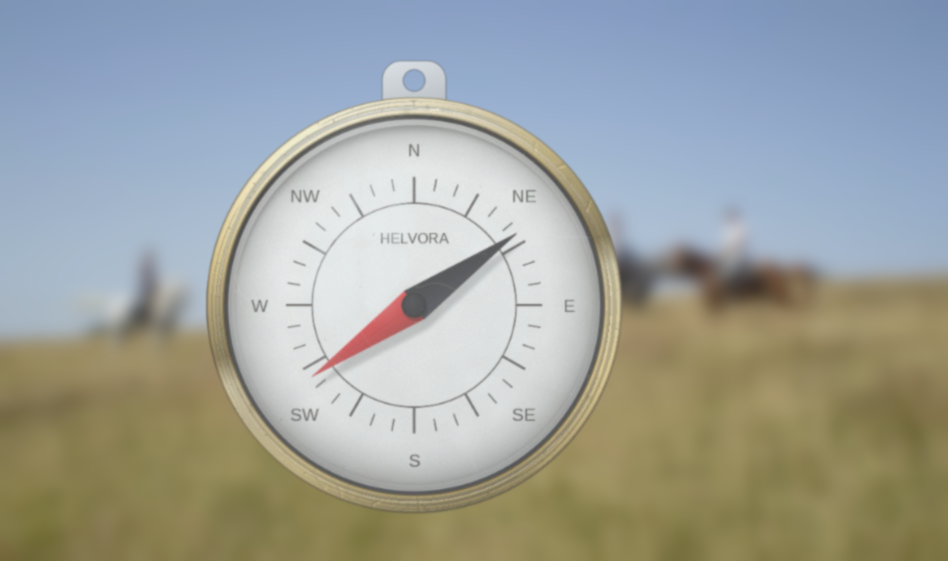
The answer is 235 °
